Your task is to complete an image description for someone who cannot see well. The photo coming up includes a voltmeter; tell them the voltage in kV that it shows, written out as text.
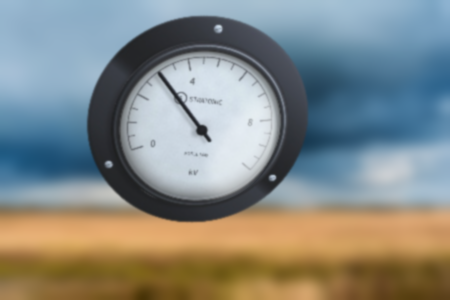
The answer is 3 kV
